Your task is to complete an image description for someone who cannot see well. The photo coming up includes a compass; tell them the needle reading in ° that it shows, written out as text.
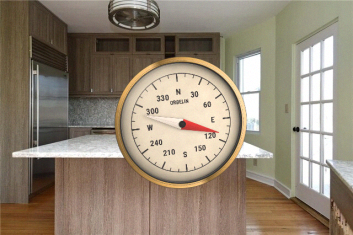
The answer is 110 °
